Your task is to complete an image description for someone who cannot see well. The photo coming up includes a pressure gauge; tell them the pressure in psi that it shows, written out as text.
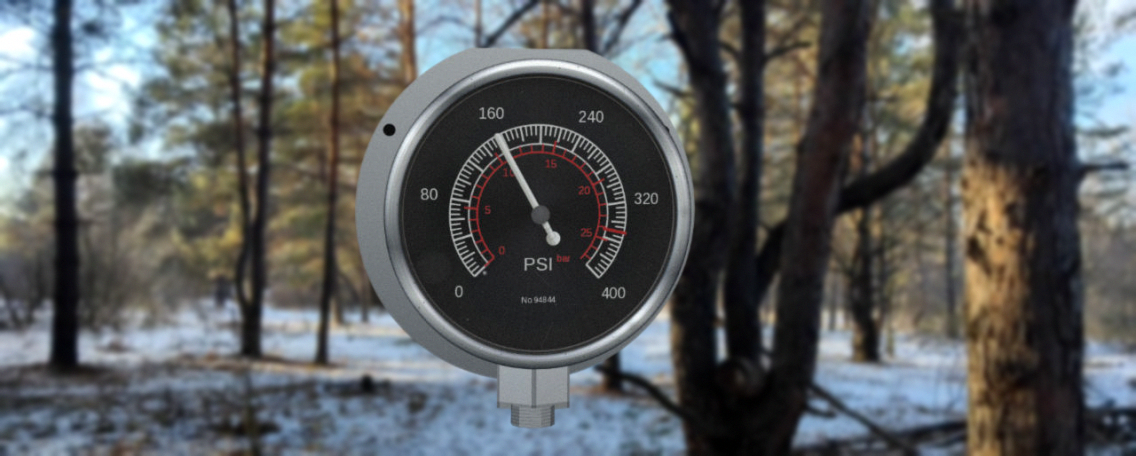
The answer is 155 psi
